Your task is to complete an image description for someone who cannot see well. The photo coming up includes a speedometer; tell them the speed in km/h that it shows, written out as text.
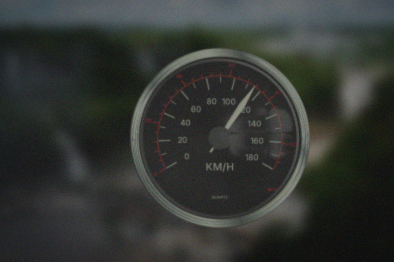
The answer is 115 km/h
